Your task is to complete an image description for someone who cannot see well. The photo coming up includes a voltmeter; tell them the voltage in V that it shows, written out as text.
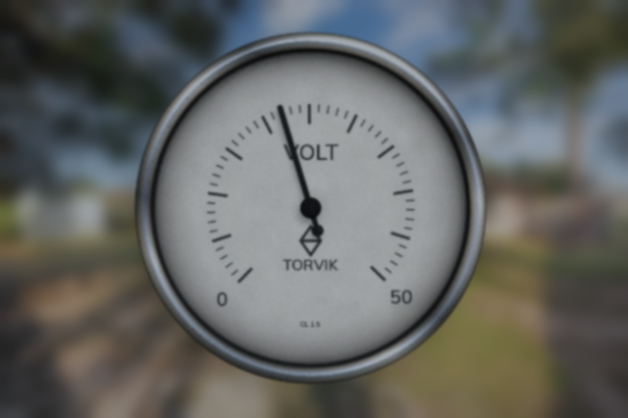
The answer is 22 V
